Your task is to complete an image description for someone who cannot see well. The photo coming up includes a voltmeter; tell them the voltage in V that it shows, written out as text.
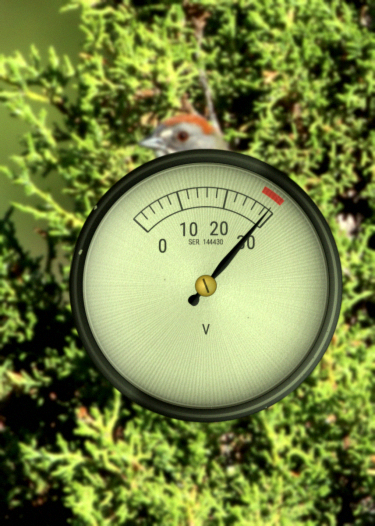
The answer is 29 V
